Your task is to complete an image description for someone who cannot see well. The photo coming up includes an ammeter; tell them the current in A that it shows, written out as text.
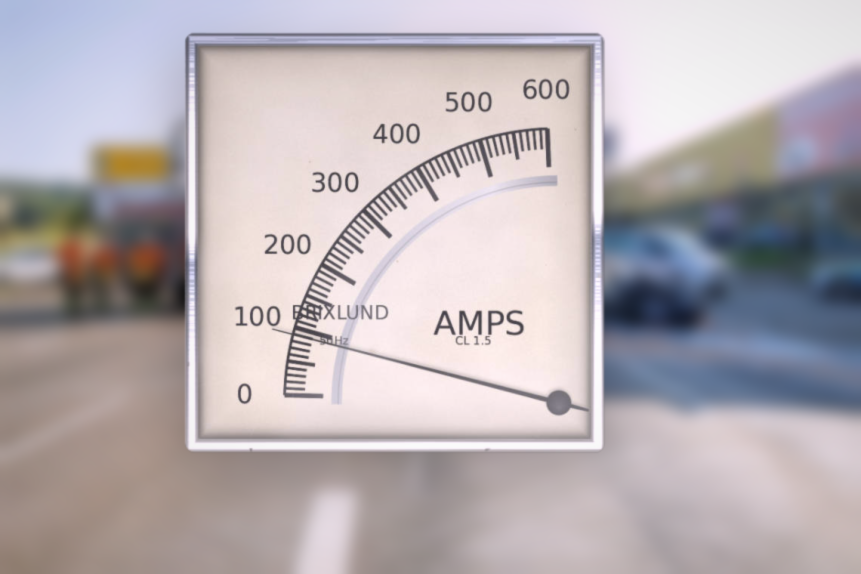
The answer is 90 A
